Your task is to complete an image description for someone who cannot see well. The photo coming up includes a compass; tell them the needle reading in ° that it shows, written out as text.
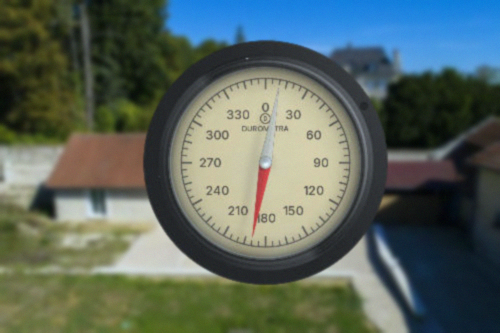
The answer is 190 °
